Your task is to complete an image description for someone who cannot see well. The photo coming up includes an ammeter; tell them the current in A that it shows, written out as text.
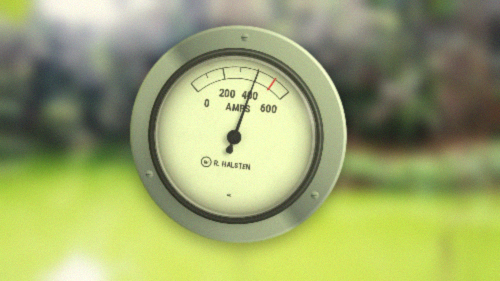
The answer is 400 A
